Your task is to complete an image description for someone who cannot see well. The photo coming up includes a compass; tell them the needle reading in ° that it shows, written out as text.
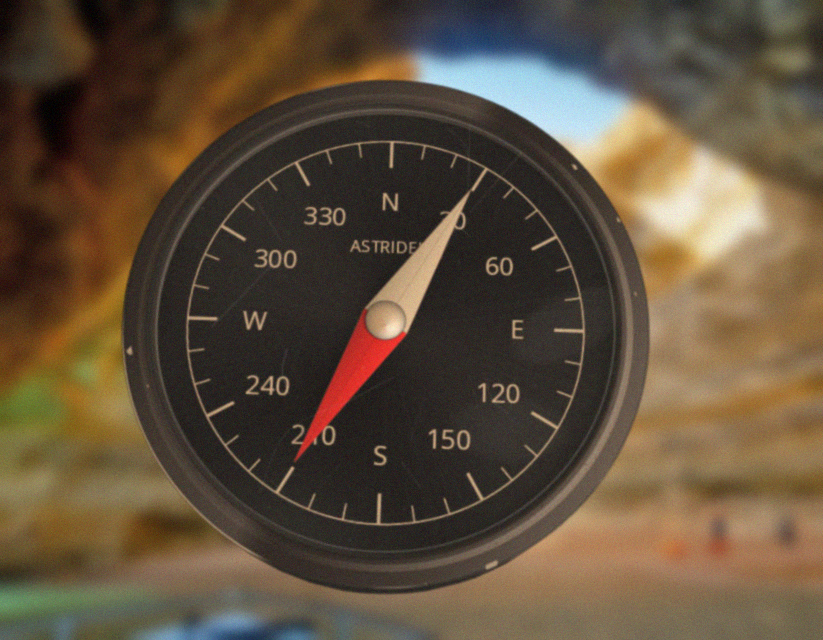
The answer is 210 °
